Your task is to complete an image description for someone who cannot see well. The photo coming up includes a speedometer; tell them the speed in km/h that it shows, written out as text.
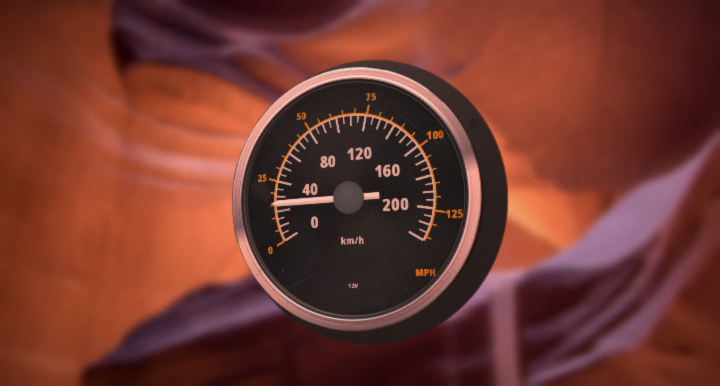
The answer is 25 km/h
